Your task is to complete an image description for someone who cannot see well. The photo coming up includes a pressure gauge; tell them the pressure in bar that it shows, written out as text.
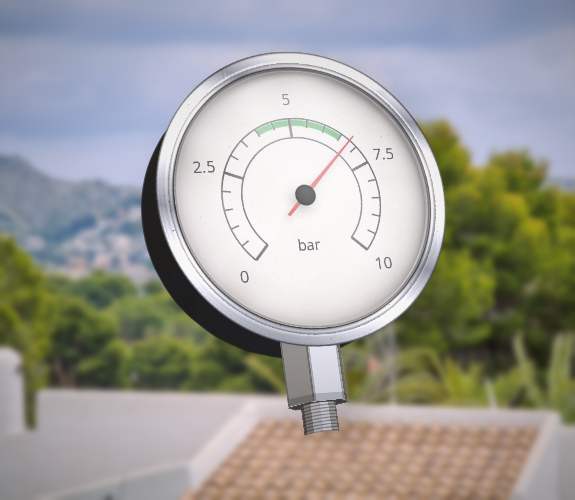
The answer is 6.75 bar
